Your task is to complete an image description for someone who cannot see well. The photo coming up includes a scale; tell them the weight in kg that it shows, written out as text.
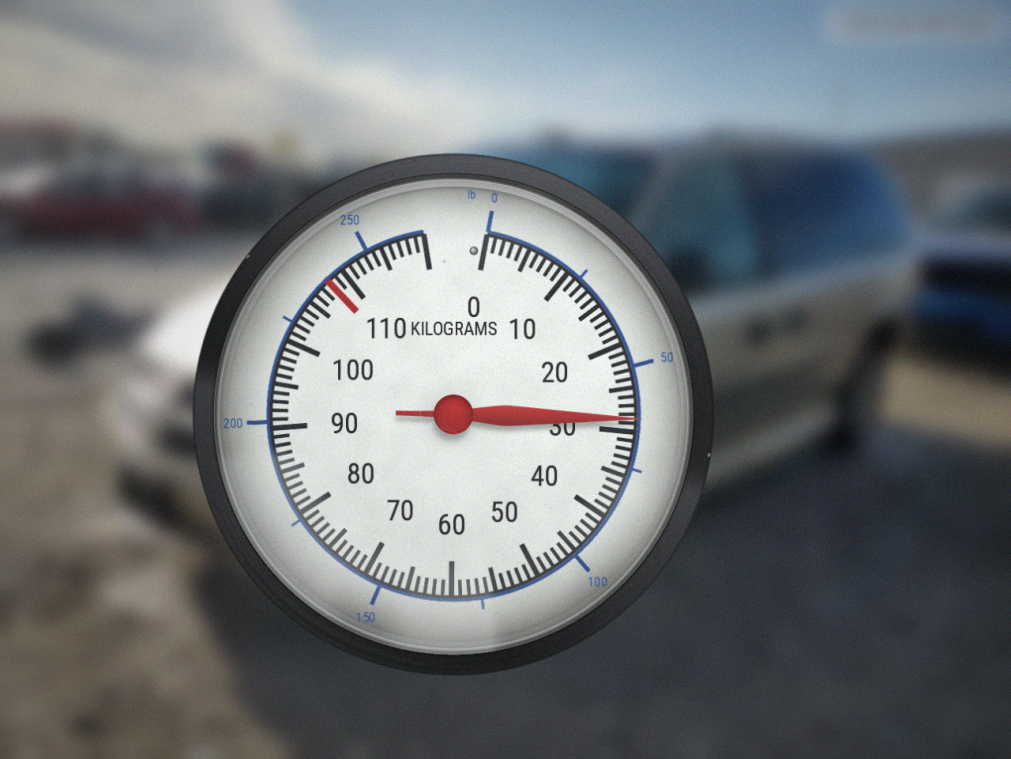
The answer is 28.5 kg
